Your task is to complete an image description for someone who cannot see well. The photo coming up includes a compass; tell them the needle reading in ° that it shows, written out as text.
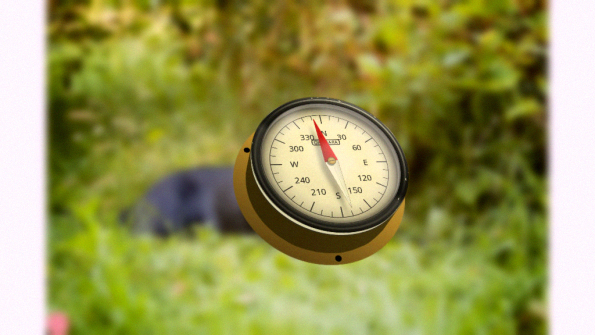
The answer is 350 °
